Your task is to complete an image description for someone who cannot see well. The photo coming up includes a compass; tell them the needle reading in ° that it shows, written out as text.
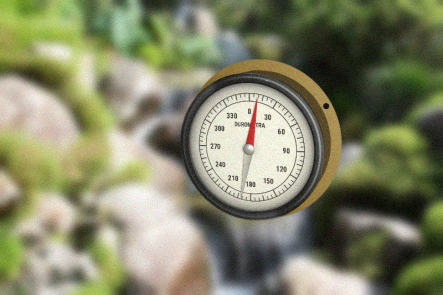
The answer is 10 °
